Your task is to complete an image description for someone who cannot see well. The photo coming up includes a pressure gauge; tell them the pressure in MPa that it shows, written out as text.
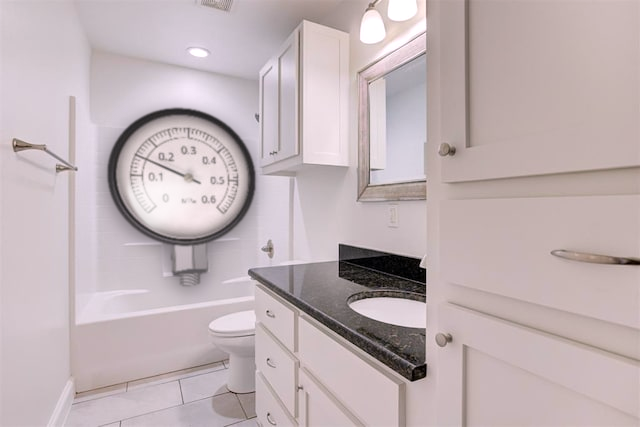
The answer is 0.15 MPa
